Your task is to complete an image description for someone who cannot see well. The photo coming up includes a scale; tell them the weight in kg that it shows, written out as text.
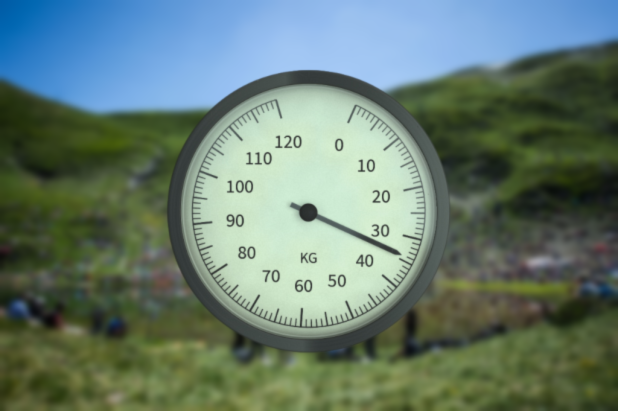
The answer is 34 kg
